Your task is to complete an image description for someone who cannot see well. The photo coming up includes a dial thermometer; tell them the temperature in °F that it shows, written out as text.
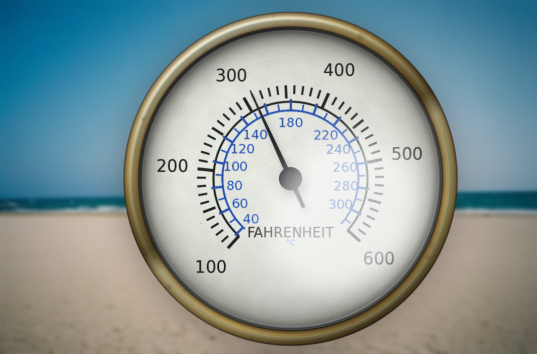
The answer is 310 °F
